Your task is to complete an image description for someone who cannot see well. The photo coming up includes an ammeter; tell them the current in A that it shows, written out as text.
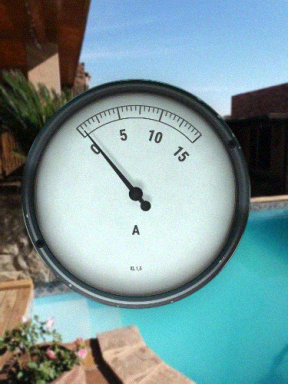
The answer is 0.5 A
